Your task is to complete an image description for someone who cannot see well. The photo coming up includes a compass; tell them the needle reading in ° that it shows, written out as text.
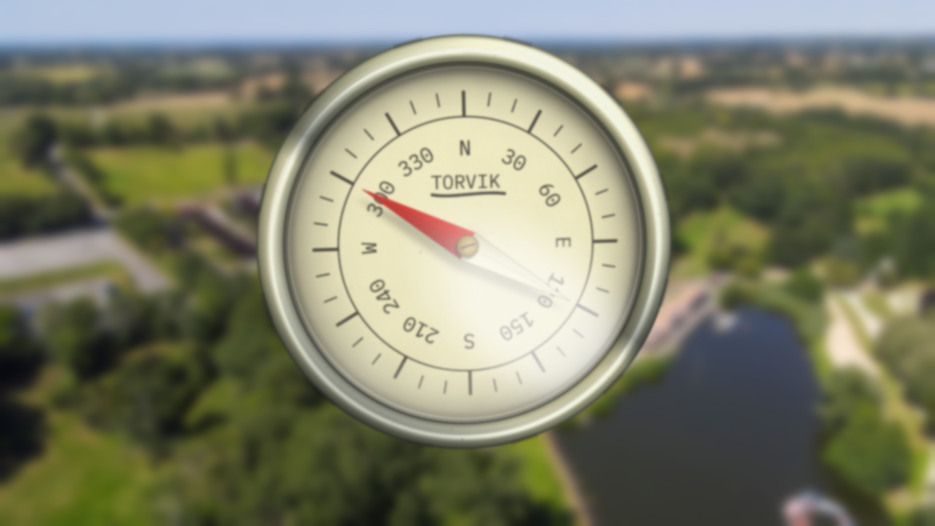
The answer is 300 °
